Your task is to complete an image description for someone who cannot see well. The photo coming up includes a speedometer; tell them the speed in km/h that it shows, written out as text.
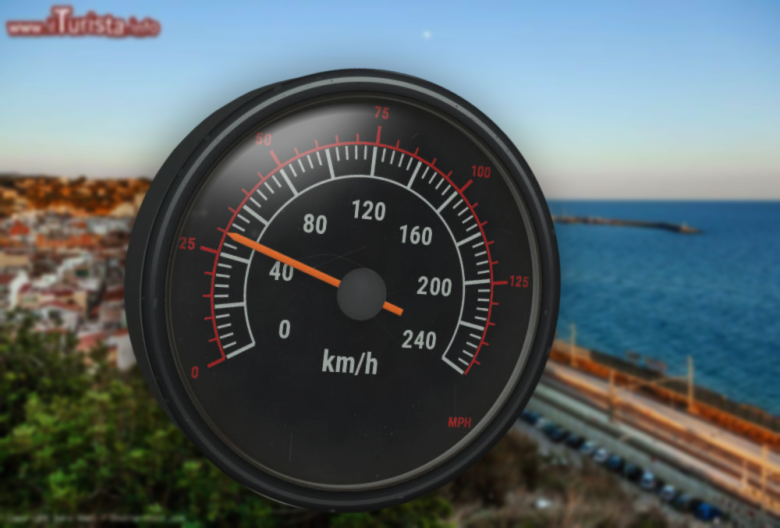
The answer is 48 km/h
